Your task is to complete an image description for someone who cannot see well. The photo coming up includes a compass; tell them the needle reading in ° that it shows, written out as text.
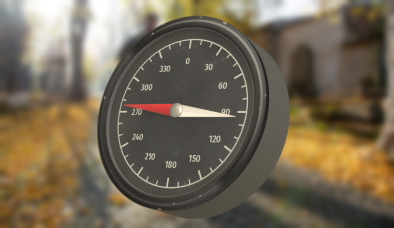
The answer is 275 °
